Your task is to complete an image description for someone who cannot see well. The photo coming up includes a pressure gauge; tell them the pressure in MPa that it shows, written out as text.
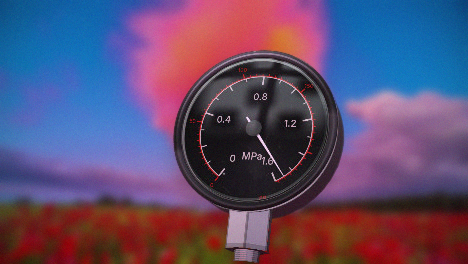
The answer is 1.55 MPa
